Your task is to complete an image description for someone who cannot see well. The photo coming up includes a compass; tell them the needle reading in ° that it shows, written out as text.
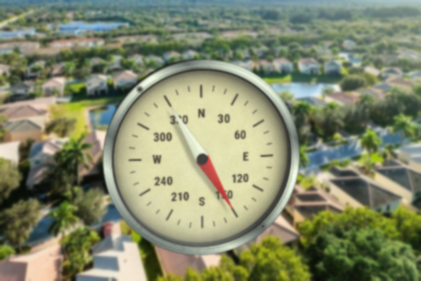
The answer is 150 °
